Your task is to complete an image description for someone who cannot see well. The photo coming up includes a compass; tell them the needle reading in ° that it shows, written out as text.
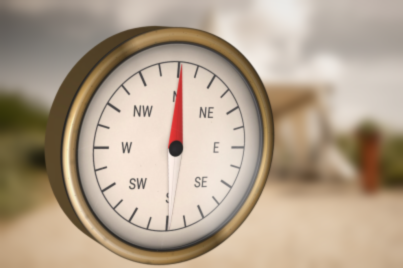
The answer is 0 °
